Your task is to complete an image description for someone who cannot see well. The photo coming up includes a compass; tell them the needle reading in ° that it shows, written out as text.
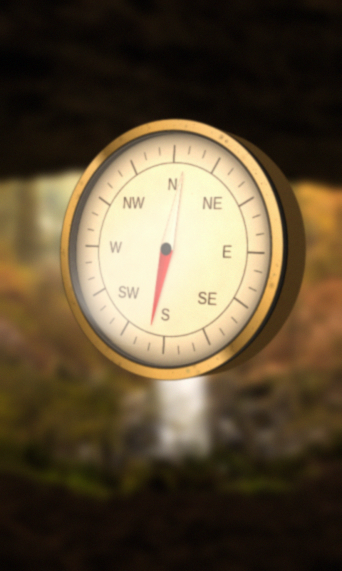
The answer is 190 °
